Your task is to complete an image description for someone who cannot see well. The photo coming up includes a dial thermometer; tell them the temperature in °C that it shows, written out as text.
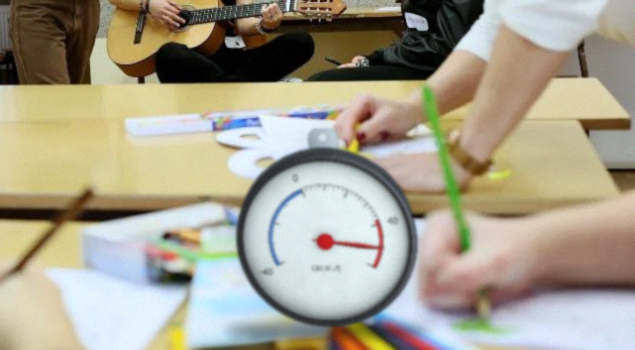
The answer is 50 °C
